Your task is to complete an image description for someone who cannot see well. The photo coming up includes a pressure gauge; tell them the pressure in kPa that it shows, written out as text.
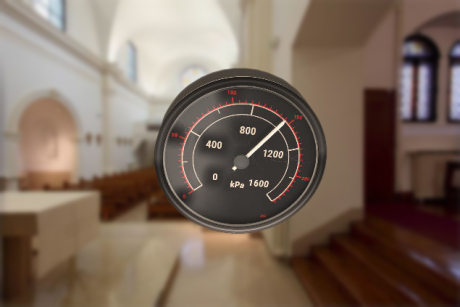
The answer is 1000 kPa
